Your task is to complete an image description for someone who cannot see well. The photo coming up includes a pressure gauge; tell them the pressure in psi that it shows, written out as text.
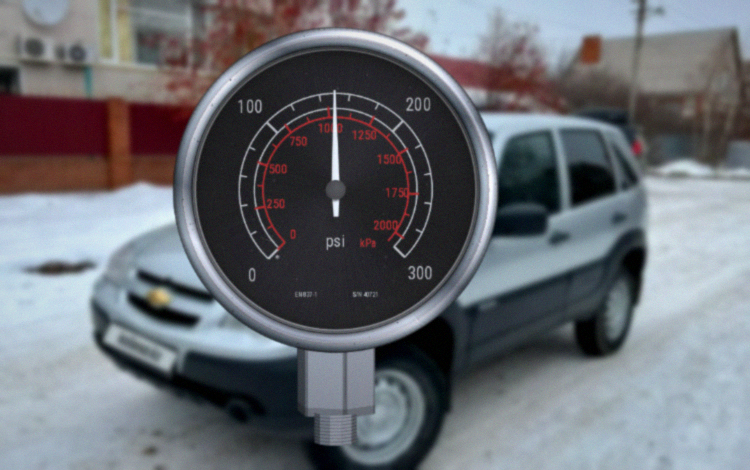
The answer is 150 psi
